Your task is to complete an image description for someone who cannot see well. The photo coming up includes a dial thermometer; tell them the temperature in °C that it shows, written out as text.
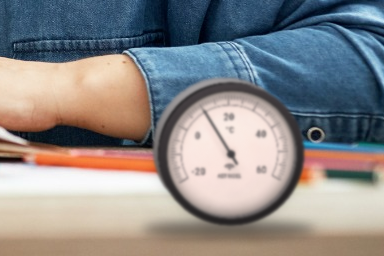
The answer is 10 °C
